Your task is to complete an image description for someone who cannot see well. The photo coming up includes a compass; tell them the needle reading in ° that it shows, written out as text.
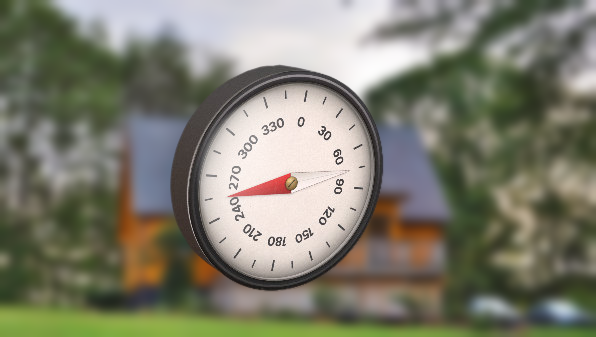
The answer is 255 °
